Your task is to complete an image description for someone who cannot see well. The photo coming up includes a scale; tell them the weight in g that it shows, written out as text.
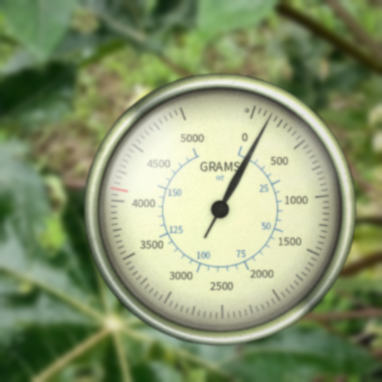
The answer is 150 g
